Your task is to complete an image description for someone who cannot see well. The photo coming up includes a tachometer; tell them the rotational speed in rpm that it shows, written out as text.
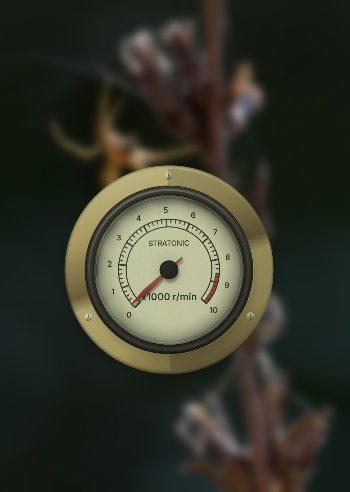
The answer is 200 rpm
